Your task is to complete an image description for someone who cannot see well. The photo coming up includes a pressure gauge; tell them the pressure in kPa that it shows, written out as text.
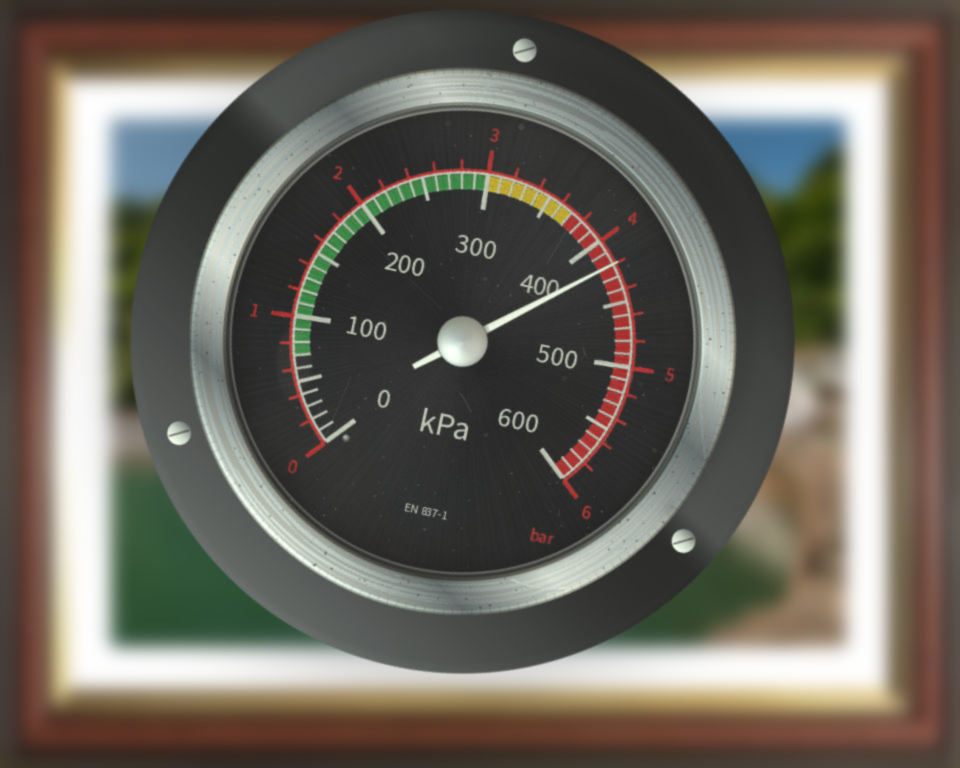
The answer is 420 kPa
